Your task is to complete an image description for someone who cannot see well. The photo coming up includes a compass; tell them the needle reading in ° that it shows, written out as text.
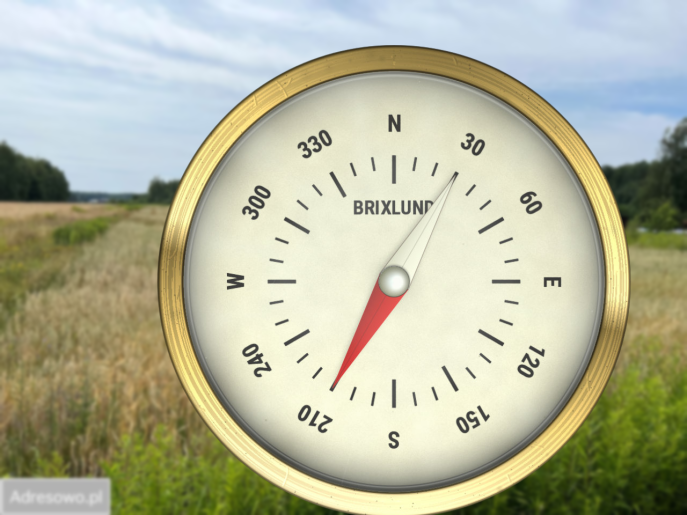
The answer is 210 °
